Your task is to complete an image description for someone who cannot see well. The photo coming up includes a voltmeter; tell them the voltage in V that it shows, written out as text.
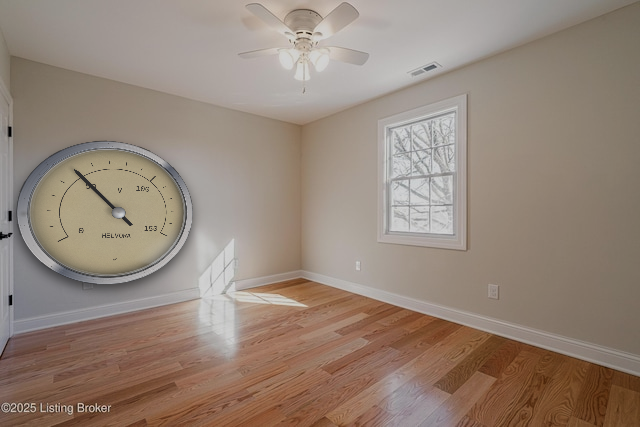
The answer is 50 V
